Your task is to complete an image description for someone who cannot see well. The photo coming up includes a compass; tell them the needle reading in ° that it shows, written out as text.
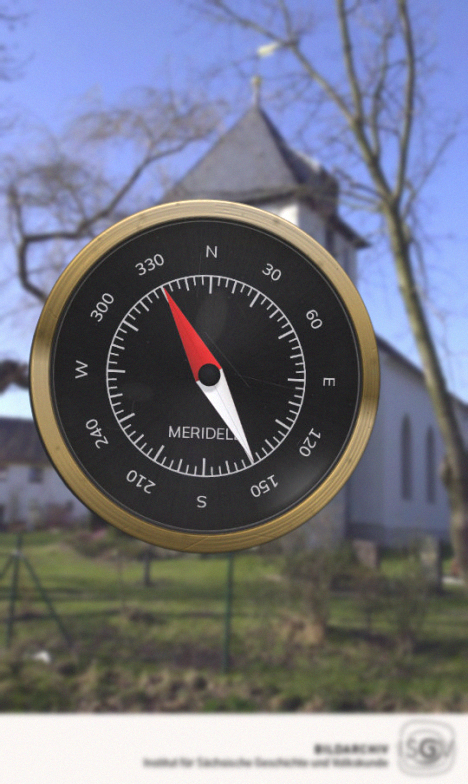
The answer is 330 °
